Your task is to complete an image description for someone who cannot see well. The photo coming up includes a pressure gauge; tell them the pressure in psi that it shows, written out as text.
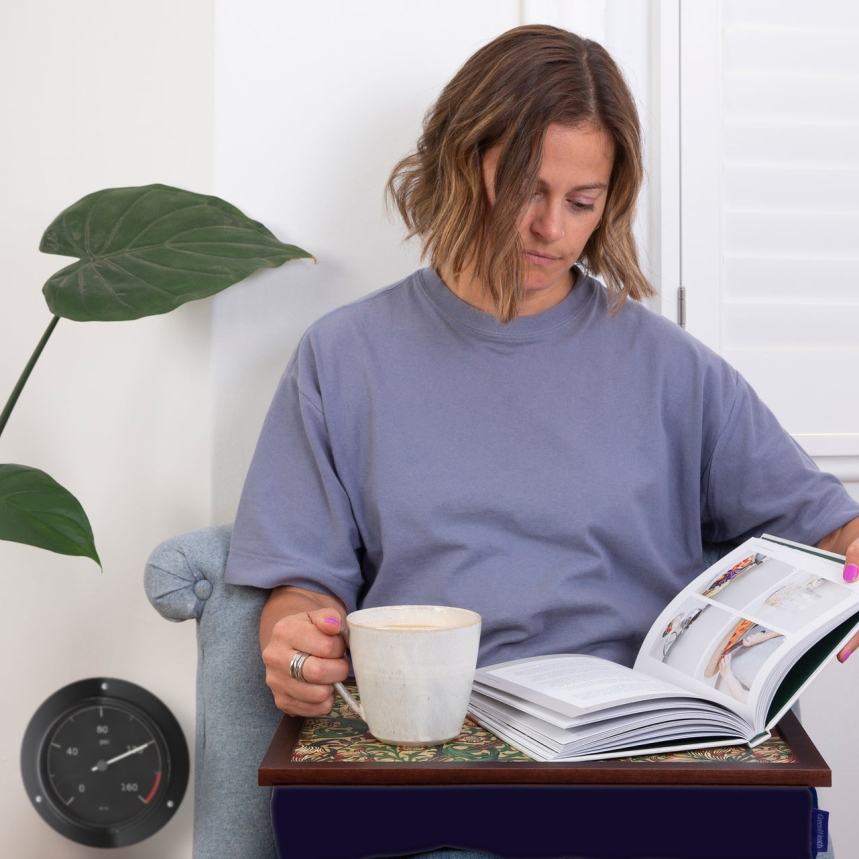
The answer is 120 psi
